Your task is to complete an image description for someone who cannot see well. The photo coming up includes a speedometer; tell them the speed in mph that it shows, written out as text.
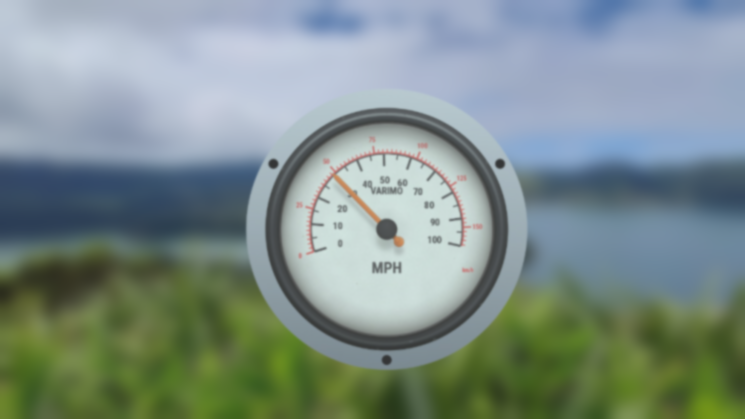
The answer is 30 mph
